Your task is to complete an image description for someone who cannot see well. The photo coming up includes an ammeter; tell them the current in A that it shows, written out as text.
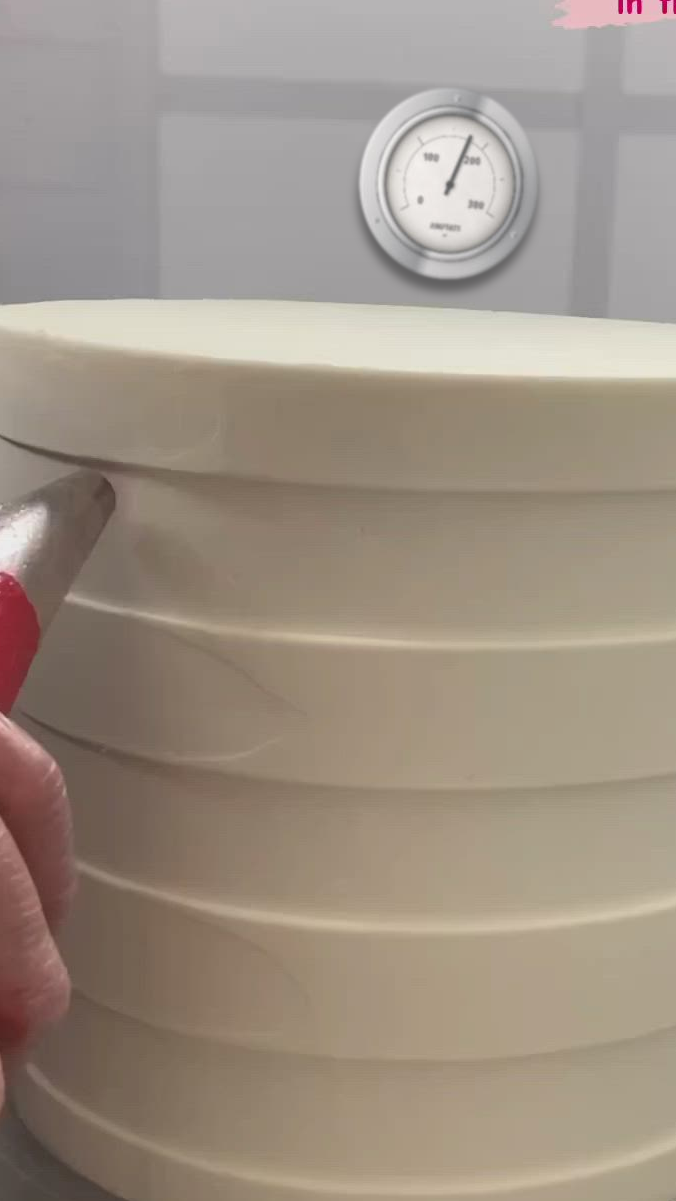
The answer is 175 A
